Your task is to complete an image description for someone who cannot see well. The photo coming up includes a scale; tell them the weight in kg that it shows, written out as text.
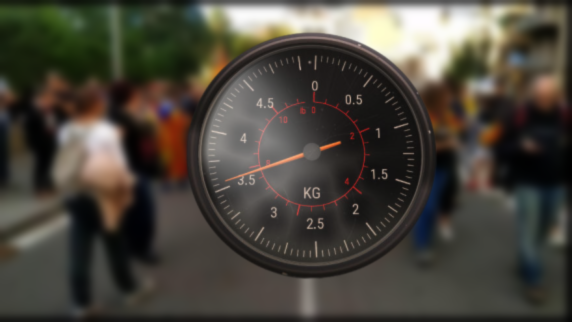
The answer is 3.55 kg
